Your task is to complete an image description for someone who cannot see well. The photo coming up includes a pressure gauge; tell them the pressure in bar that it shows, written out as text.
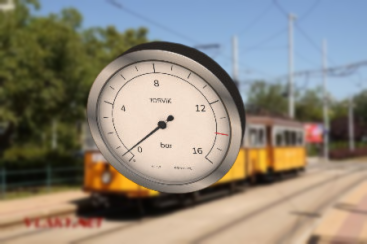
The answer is 0.5 bar
